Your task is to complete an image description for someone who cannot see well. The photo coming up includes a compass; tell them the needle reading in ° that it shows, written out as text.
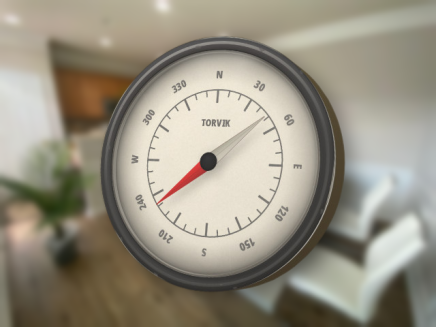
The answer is 230 °
